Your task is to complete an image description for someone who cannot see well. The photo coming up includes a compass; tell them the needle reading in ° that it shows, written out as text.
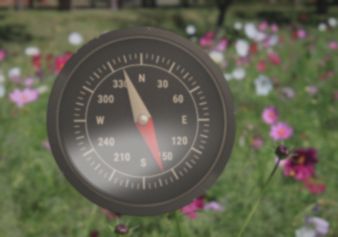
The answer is 160 °
